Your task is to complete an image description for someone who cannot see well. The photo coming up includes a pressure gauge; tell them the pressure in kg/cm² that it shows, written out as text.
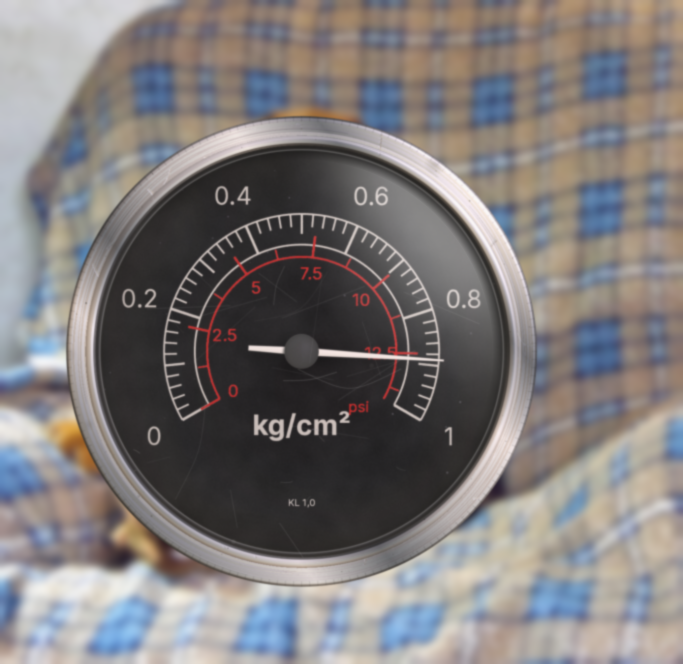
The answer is 0.89 kg/cm²
